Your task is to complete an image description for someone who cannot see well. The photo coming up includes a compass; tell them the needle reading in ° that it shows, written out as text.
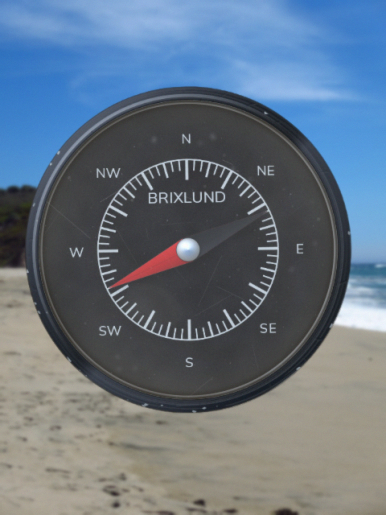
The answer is 245 °
